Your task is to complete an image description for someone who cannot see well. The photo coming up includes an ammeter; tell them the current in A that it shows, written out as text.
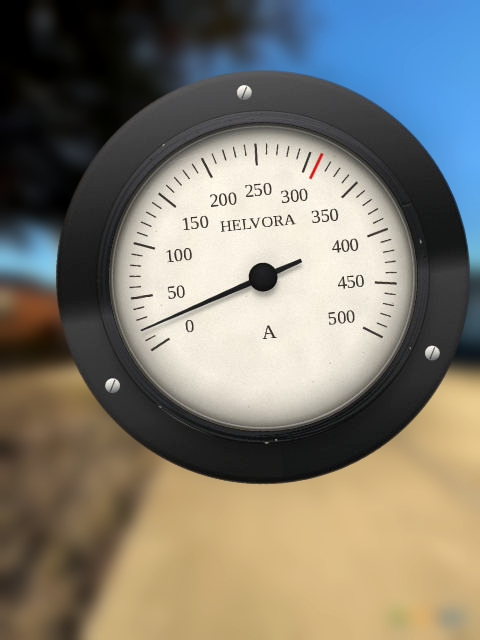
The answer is 20 A
